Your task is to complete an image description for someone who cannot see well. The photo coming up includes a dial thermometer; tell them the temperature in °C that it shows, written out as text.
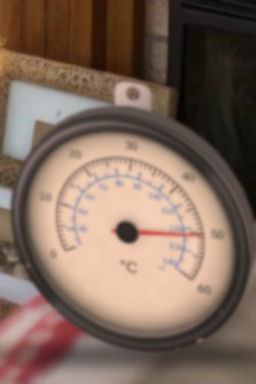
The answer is 50 °C
